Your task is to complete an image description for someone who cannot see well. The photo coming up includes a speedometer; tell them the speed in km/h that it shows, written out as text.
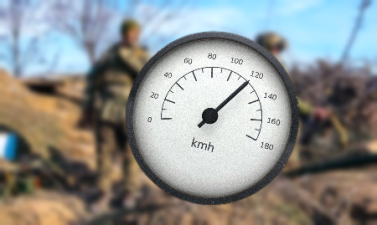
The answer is 120 km/h
